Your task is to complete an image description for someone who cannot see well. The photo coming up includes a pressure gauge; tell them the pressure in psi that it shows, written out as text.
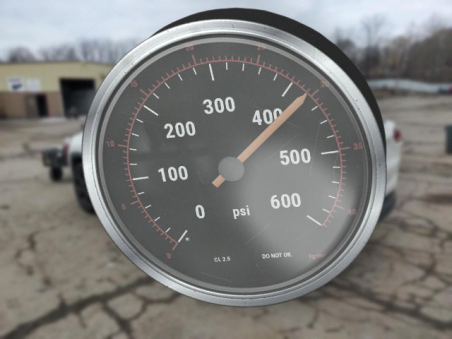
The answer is 420 psi
